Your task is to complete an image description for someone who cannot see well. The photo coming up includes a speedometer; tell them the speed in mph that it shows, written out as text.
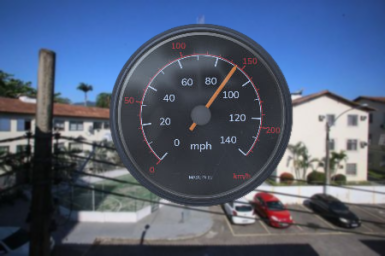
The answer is 90 mph
